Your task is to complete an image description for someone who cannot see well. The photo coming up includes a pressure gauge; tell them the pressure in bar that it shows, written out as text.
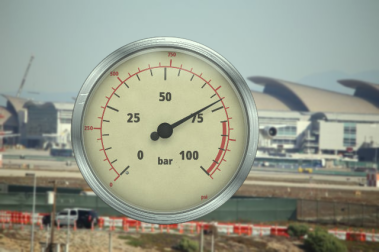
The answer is 72.5 bar
